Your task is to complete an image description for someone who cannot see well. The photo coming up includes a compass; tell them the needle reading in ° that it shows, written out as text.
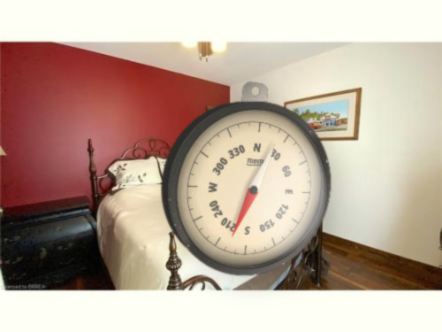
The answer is 200 °
